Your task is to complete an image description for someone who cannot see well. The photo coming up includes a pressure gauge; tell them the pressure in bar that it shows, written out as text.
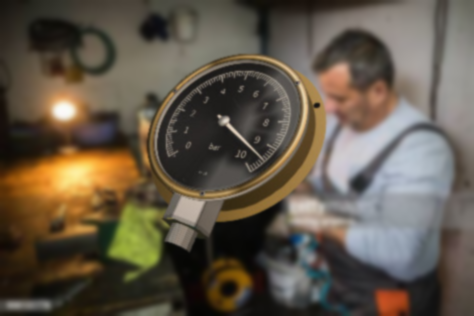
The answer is 9.5 bar
